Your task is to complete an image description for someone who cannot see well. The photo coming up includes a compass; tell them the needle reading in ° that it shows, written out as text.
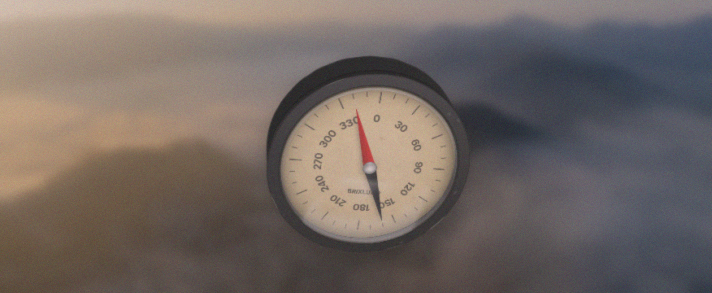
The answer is 340 °
